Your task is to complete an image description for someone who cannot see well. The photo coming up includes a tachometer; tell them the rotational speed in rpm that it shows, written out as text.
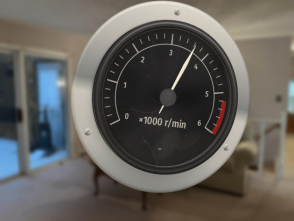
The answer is 3600 rpm
